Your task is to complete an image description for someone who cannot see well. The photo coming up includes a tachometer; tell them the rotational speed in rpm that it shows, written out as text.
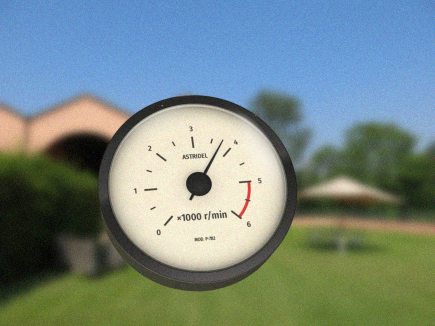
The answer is 3750 rpm
